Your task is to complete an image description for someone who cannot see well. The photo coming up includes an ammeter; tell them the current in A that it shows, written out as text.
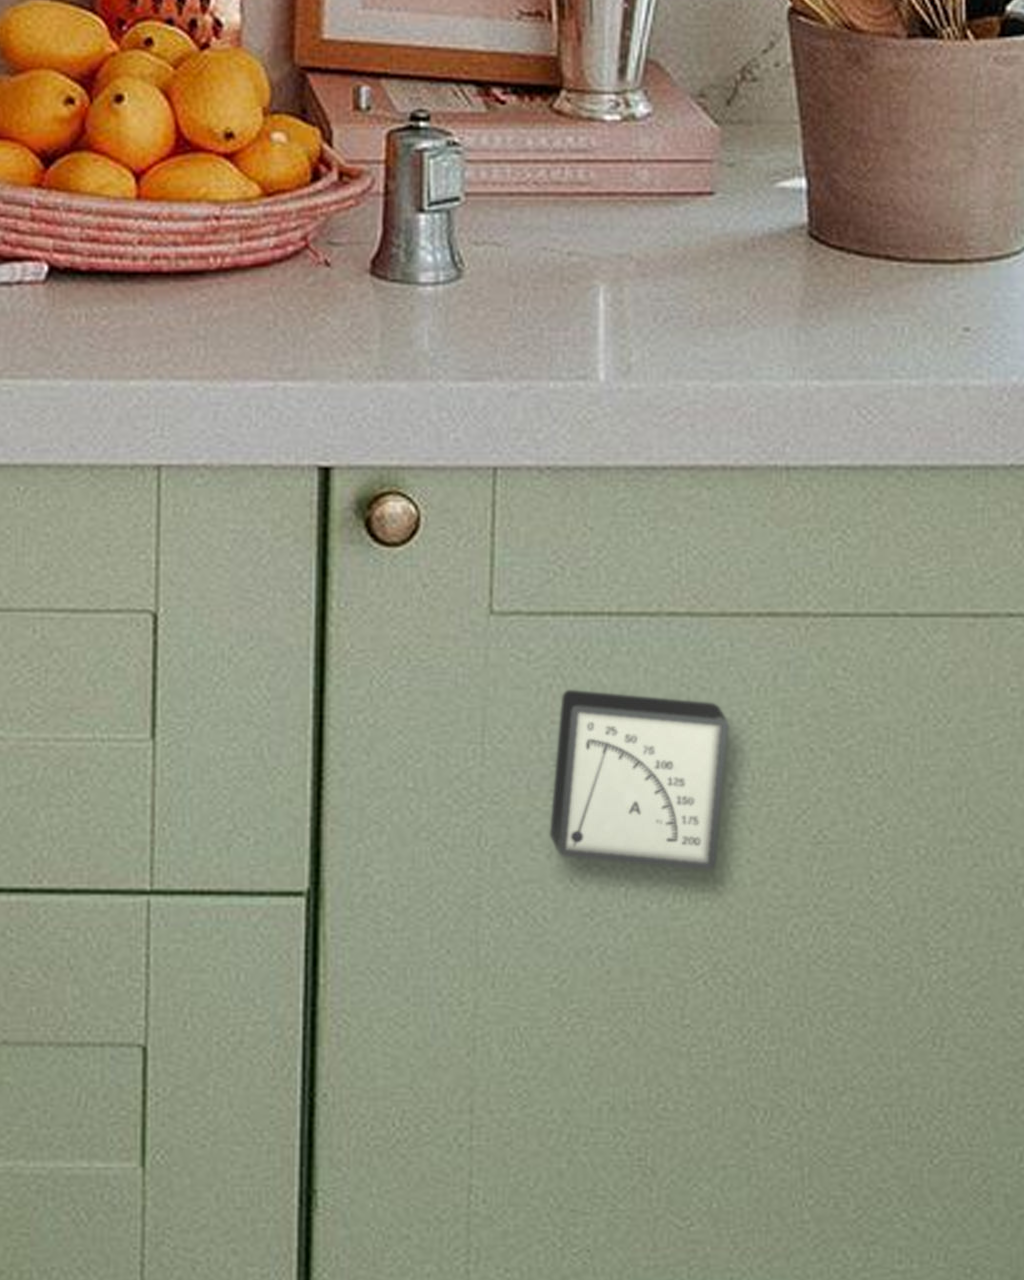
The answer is 25 A
